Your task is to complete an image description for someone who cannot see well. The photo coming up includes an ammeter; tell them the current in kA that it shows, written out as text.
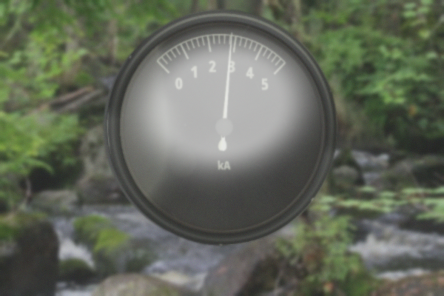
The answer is 2.8 kA
